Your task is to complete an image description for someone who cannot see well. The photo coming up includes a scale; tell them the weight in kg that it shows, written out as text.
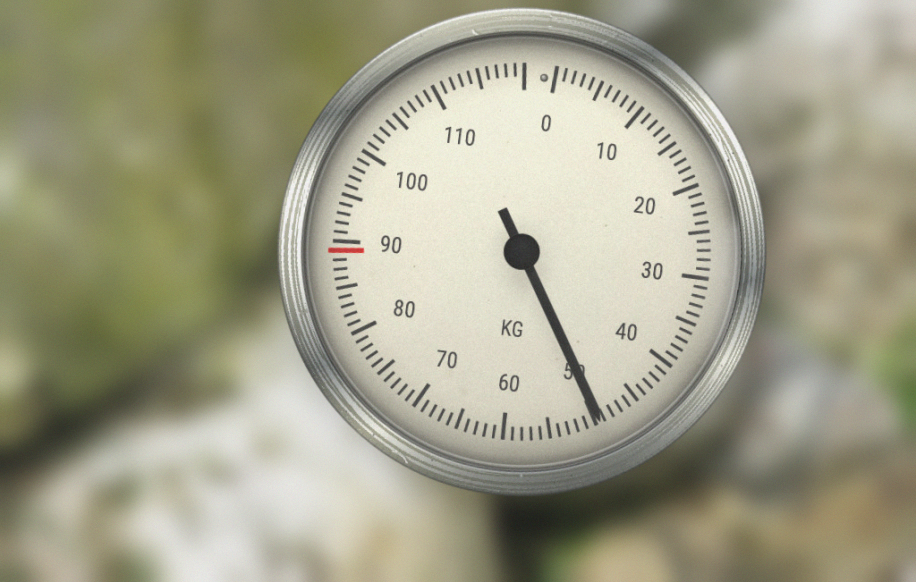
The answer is 49.5 kg
